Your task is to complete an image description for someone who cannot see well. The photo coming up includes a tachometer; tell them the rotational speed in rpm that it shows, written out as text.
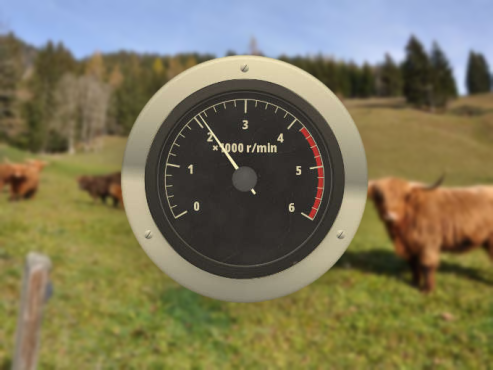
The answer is 2100 rpm
